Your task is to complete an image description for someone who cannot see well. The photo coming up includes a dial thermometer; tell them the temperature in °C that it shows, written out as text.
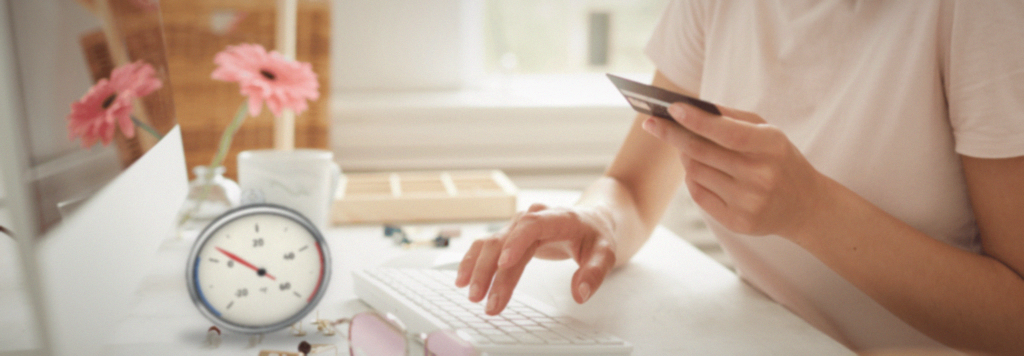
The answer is 5 °C
